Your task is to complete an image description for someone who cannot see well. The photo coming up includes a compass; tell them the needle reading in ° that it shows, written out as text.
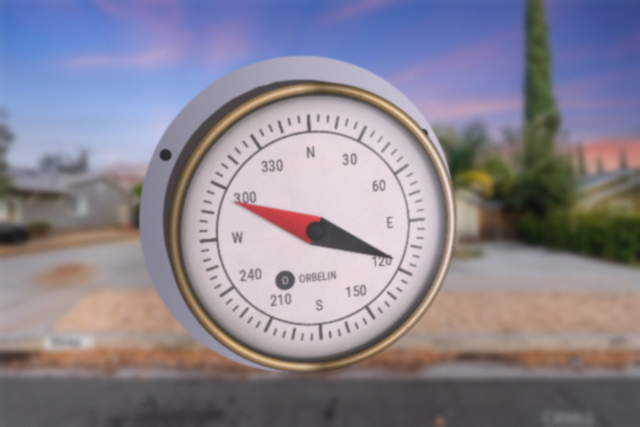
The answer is 295 °
